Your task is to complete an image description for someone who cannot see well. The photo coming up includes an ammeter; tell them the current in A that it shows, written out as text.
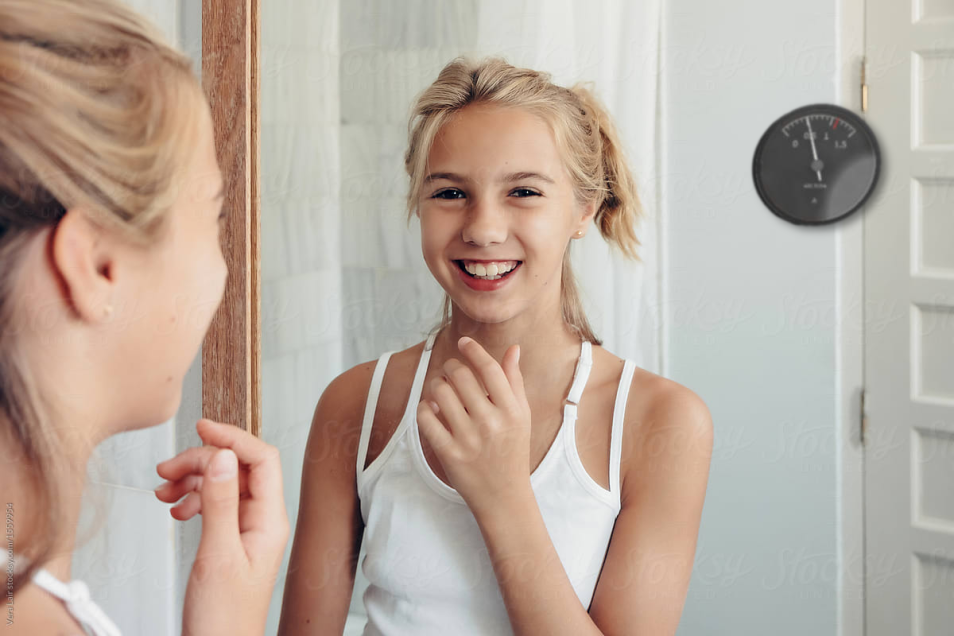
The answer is 0.5 A
